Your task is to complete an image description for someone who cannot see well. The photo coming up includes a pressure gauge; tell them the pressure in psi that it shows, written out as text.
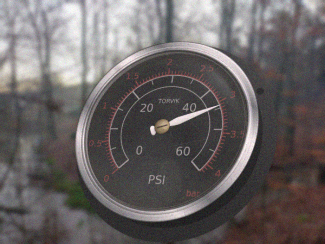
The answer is 45 psi
